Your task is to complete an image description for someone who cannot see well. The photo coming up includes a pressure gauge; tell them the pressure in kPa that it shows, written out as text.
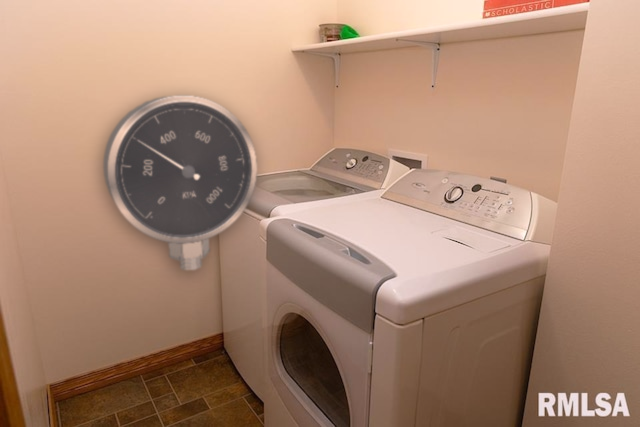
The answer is 300 kPa
